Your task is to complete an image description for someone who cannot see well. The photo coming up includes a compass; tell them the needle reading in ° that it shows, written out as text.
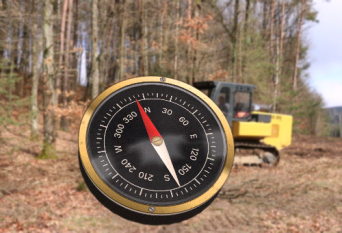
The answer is 350 °
